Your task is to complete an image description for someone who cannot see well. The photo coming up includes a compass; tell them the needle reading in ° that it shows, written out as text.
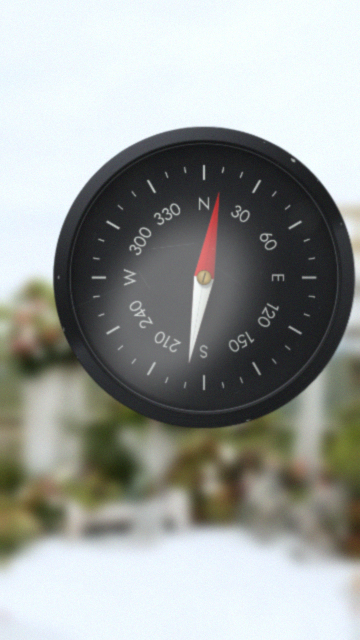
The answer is 10 °
